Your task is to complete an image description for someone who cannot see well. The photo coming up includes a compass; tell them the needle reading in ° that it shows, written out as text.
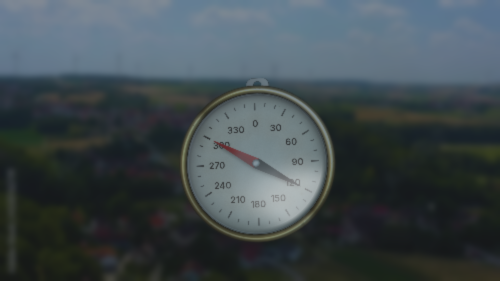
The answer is 300 °
